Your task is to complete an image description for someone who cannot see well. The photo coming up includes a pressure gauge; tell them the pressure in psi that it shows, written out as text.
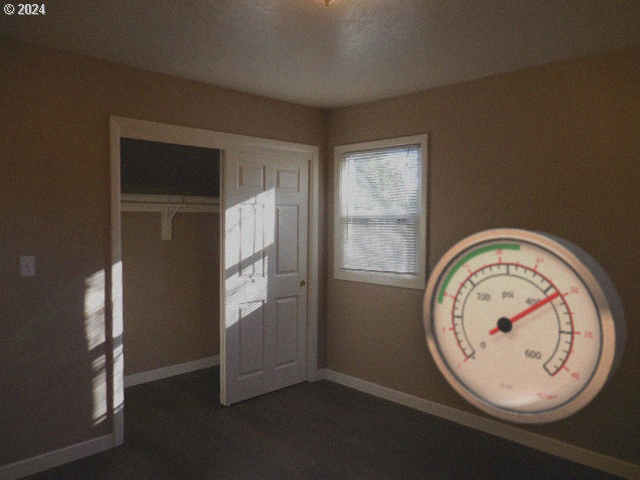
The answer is 420 psi
